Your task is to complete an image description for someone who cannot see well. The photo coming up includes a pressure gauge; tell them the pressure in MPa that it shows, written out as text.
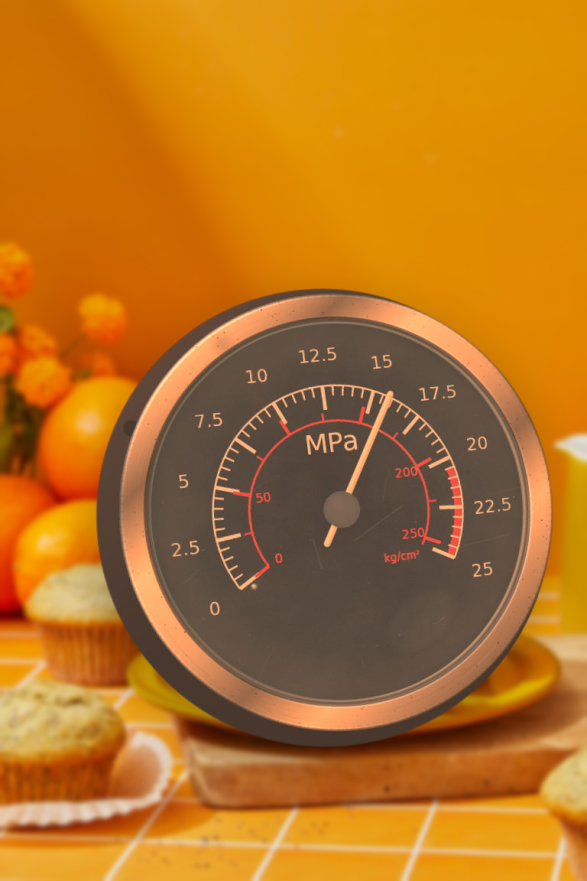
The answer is 15.75 MPa
